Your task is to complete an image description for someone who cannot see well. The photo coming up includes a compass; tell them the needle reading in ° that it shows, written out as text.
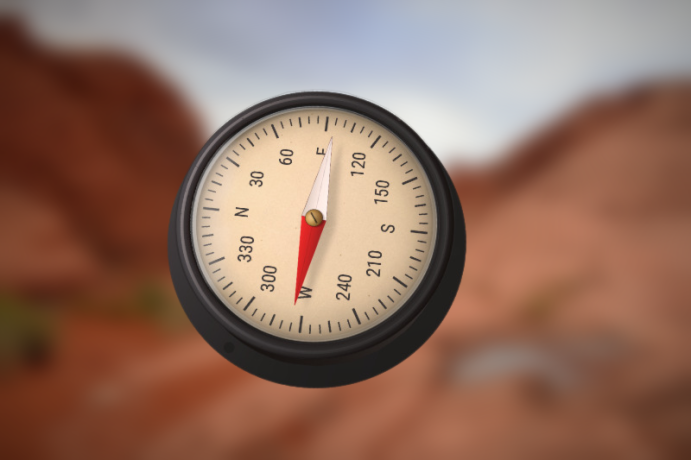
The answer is 275 °
